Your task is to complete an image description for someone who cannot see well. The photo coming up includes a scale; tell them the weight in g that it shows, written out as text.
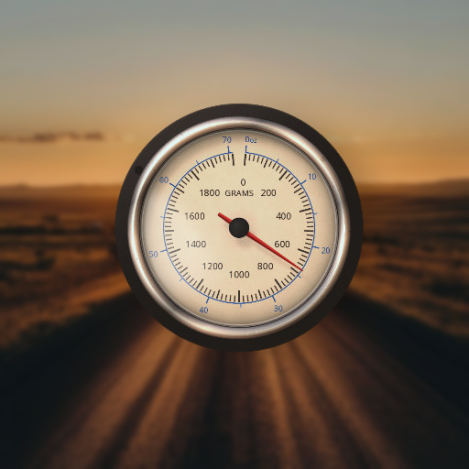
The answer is 680 g
